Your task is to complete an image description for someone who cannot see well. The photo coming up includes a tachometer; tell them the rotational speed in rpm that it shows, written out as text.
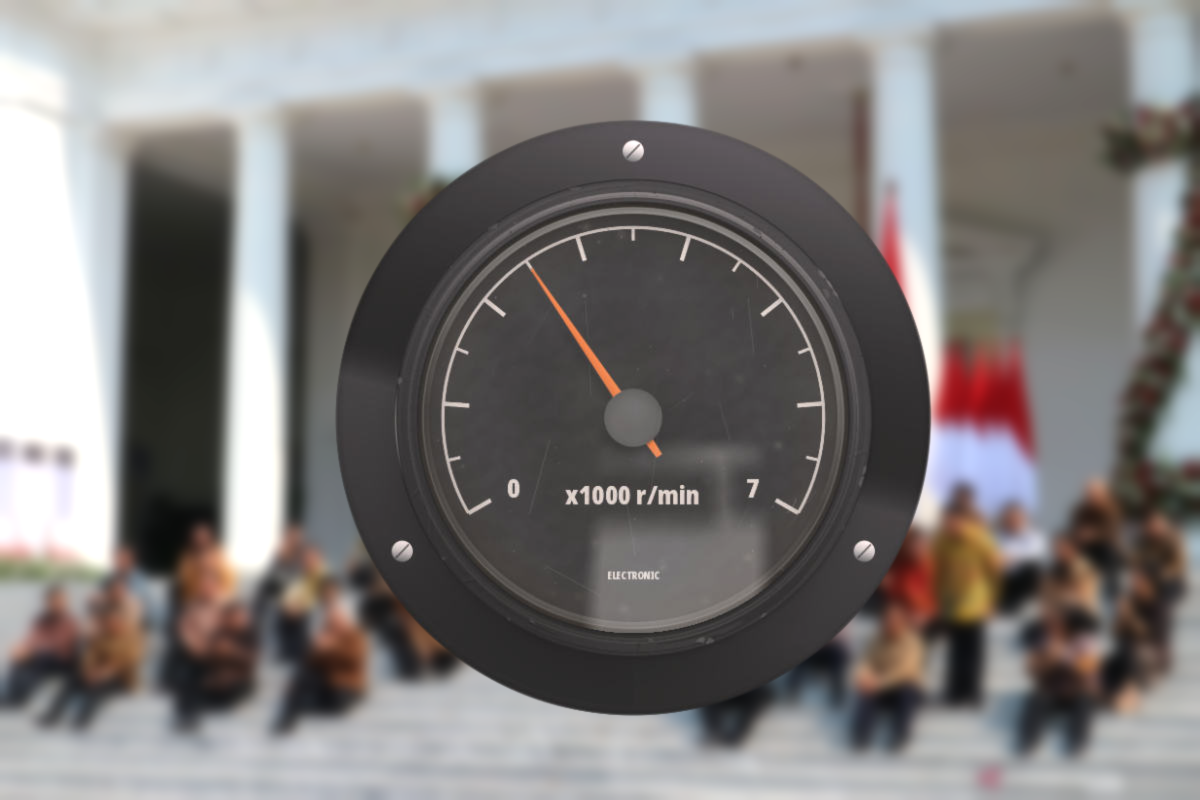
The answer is 2500 rpm
